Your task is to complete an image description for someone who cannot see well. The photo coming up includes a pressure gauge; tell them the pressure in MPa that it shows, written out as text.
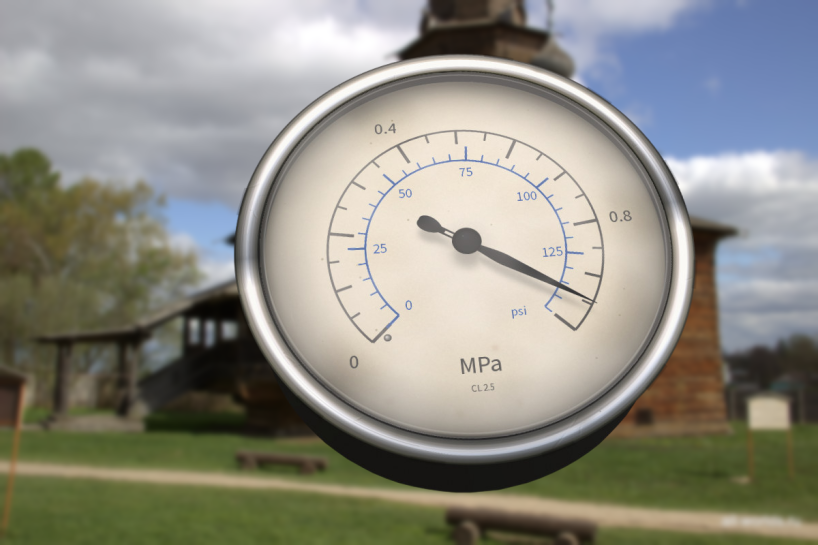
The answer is 0.95 MPa
